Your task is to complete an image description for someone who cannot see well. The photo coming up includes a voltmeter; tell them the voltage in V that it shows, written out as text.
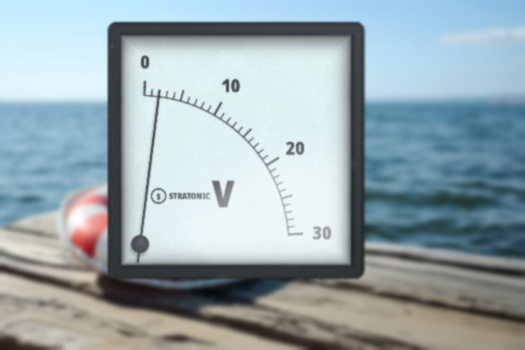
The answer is 2 V
